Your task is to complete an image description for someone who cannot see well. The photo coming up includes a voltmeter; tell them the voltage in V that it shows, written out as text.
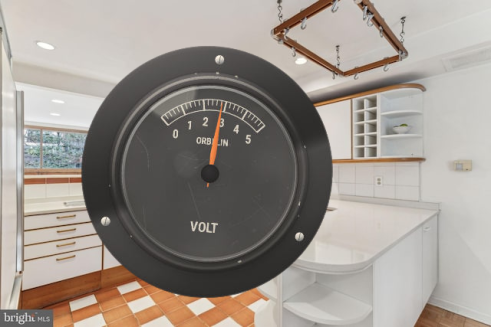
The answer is 2.8 V
